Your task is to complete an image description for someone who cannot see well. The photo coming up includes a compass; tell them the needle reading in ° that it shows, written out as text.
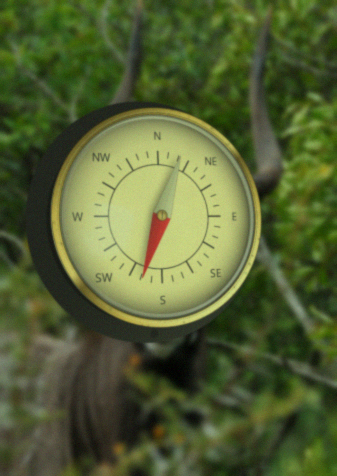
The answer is 200 °
